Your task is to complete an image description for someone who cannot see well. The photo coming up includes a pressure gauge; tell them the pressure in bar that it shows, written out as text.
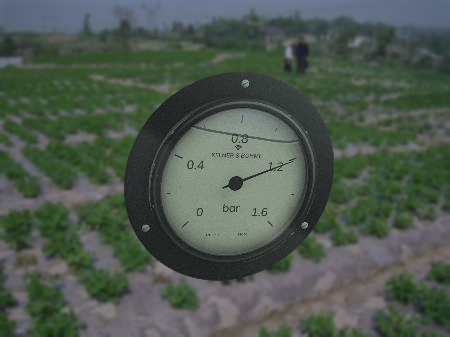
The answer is 1.2 bar
